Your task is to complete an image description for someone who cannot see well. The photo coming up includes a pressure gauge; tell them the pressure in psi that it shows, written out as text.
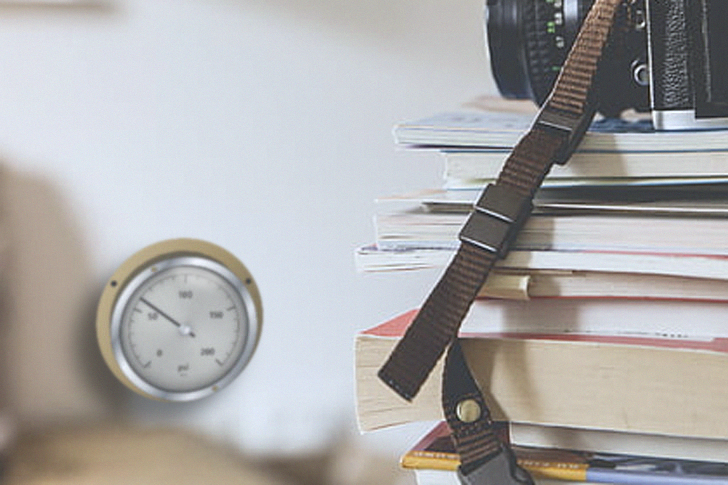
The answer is 60 psi
